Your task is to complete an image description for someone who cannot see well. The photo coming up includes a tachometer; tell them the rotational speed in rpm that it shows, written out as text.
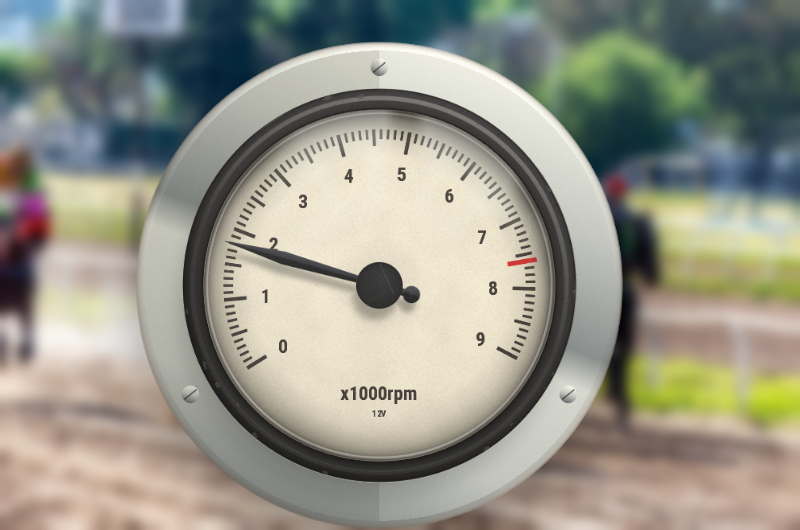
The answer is 1800 rpm
